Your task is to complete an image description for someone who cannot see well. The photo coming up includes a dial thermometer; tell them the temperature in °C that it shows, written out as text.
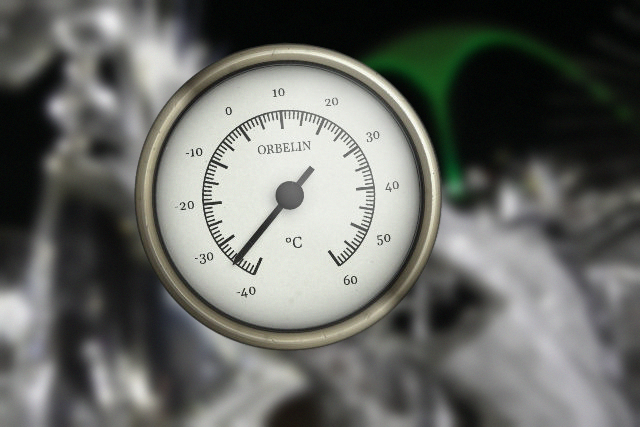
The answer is -35 °C
